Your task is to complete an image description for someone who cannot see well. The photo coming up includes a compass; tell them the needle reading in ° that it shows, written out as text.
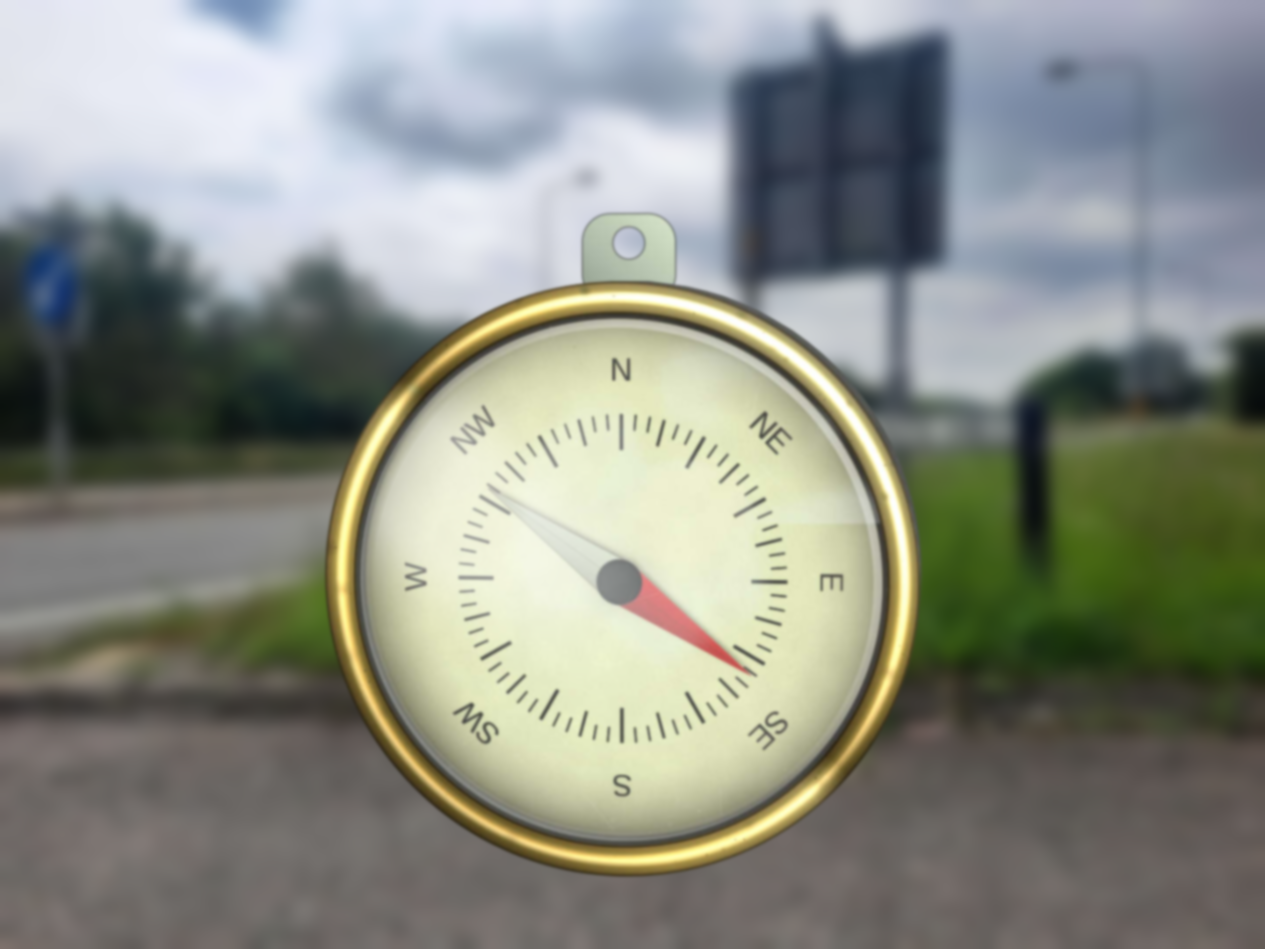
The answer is 125 °
